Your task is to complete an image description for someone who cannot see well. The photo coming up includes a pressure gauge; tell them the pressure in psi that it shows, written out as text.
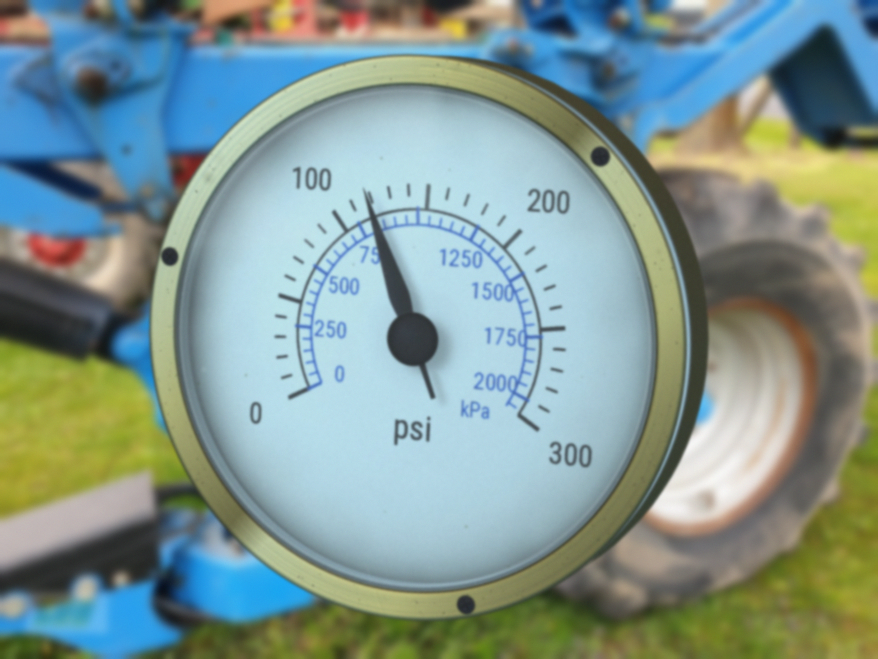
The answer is 120 psi
